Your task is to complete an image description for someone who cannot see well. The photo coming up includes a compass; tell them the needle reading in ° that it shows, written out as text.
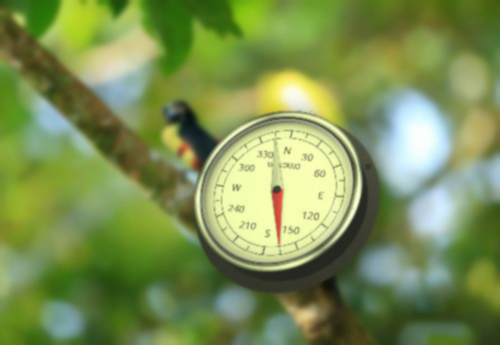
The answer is 165 °
